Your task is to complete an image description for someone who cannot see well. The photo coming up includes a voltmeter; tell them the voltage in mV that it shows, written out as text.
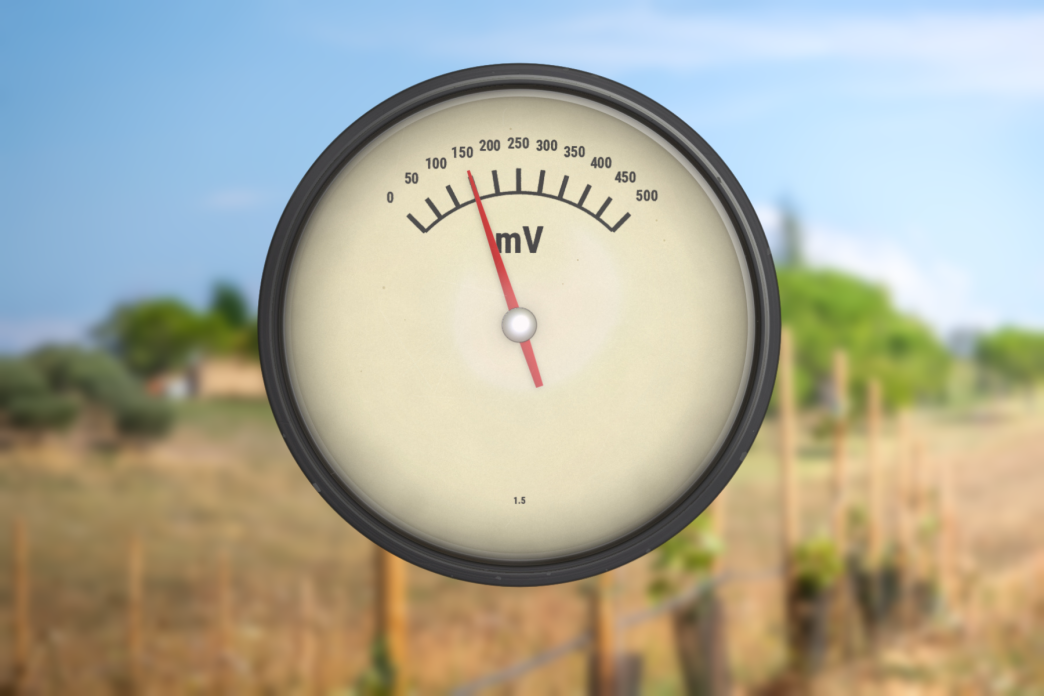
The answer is 150 mV
